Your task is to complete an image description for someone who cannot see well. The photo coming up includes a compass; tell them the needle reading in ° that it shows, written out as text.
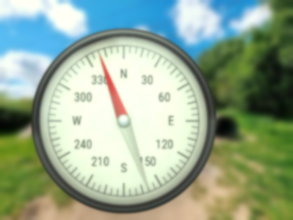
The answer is 340 °
